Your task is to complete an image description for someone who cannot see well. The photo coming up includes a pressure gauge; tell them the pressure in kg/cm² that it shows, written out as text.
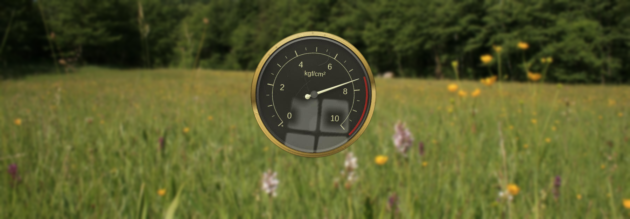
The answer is 7.5 kg/cm²
